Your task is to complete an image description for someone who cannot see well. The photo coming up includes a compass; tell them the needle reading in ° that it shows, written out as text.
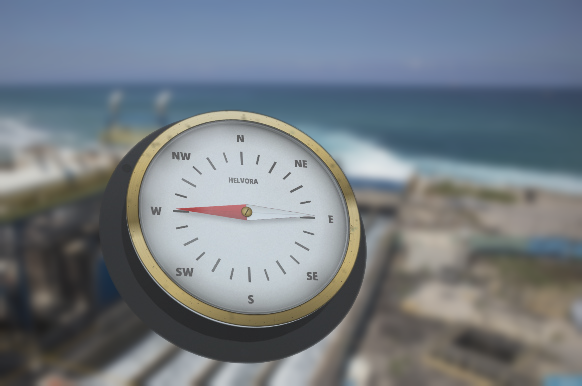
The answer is 270 °
